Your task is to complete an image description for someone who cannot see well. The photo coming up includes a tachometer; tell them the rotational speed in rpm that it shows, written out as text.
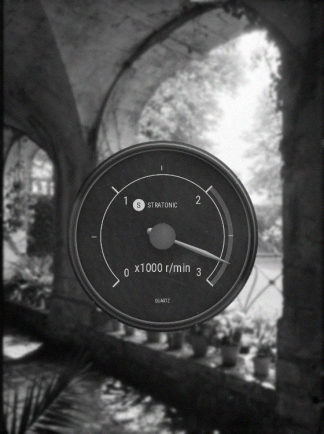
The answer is 2750 rpm
